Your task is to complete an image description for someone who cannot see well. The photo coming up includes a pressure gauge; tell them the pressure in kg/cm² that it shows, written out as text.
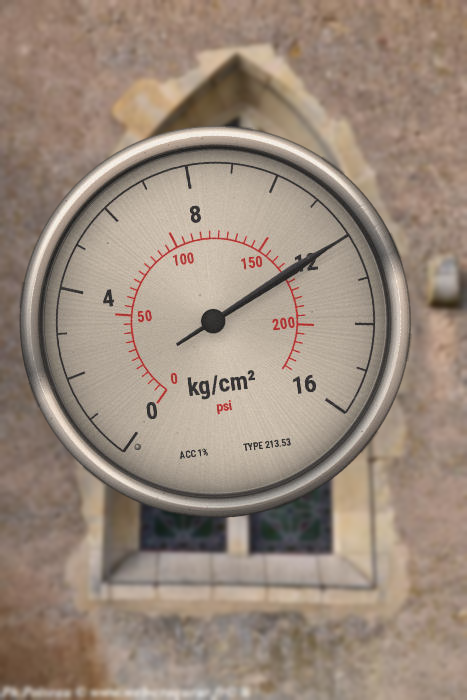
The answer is 12 kg/cm²
